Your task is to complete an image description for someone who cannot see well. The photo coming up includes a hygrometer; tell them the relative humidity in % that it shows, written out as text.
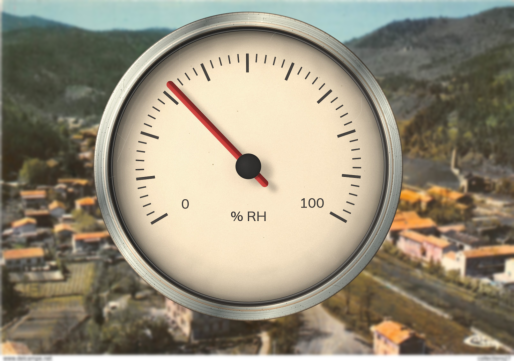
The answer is 32 %
